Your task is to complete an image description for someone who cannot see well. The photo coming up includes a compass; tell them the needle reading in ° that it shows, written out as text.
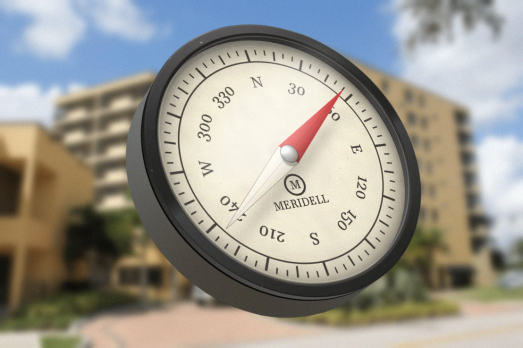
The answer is 55 °
